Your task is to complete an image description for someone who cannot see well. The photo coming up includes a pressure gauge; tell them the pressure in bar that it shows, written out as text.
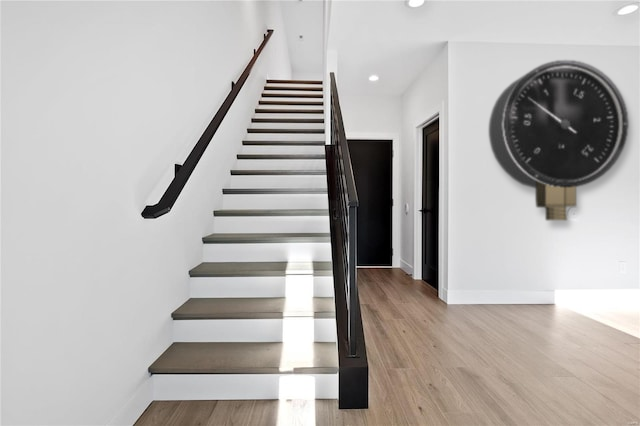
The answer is 0.75 bar
